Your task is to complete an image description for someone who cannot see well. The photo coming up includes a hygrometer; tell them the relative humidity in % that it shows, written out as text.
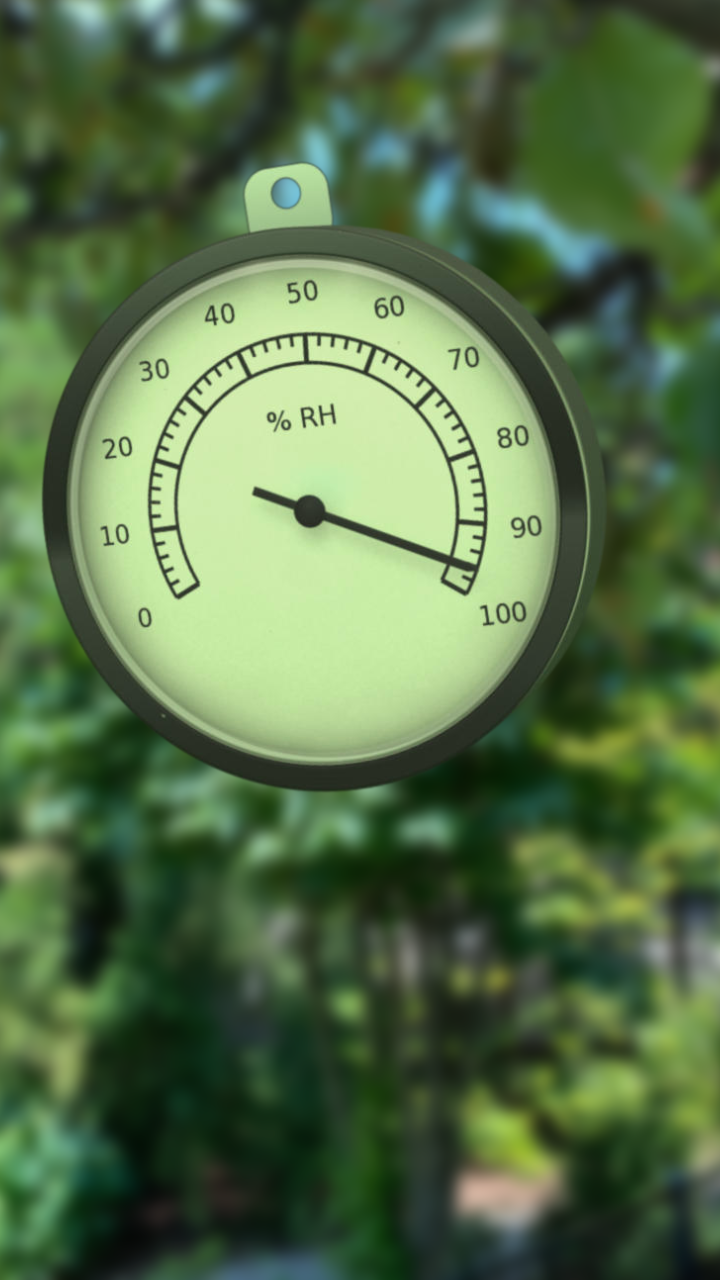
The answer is 96 %
